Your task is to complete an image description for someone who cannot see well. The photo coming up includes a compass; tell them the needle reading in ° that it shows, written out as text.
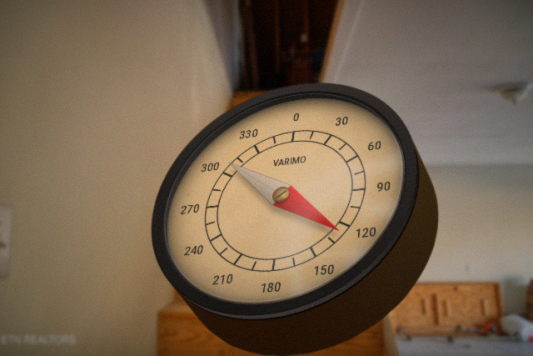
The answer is 127.5 °
